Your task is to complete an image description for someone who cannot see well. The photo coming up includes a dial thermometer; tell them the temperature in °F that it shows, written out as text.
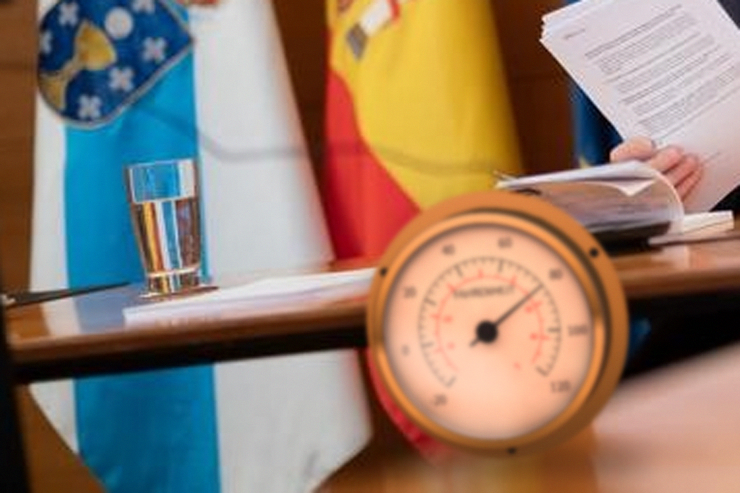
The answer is 80 °F
